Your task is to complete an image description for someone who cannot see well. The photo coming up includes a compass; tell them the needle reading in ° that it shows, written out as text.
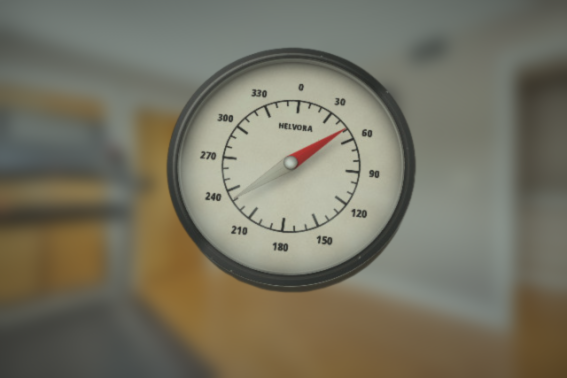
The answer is 50 °
